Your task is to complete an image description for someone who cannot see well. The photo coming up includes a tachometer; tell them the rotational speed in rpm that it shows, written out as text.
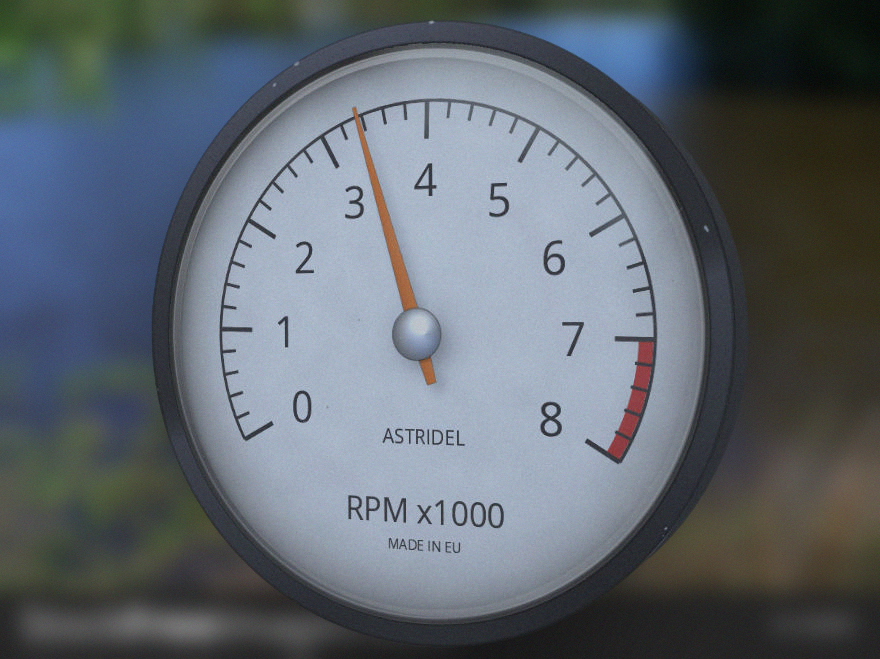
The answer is 3400 rpm
